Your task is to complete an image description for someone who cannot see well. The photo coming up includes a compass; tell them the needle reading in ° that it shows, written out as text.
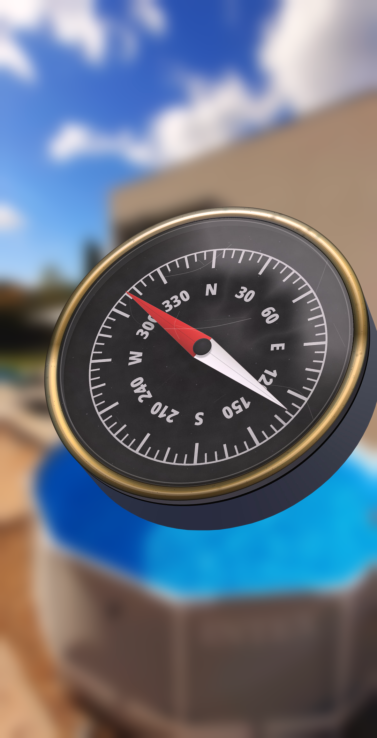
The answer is 310 °
